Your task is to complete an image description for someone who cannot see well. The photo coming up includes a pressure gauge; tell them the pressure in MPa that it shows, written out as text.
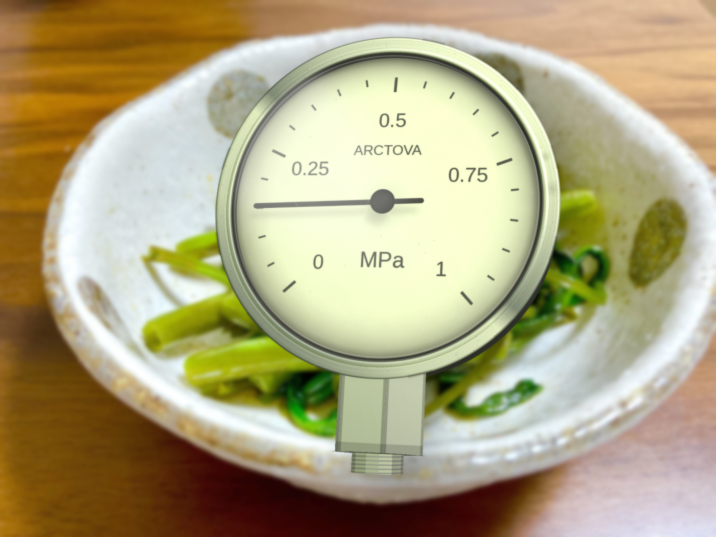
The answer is 0.15 MPa
